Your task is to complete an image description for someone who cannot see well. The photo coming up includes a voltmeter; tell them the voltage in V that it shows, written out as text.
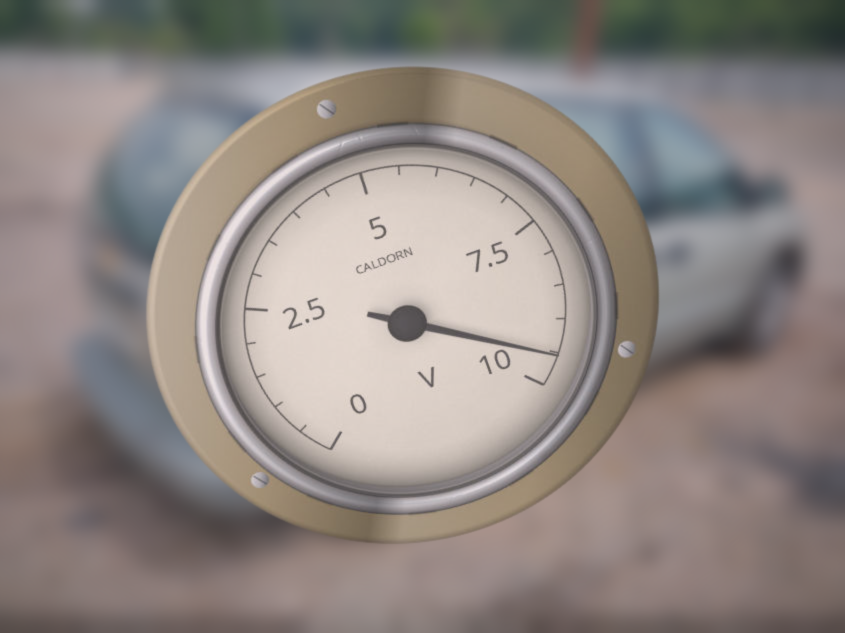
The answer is 9.5 V
